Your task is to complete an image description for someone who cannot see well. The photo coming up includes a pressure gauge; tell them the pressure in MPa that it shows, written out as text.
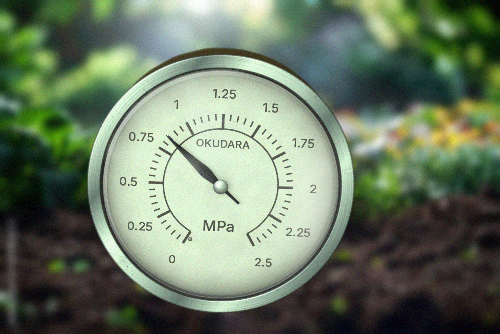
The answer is 0.85 MPa
